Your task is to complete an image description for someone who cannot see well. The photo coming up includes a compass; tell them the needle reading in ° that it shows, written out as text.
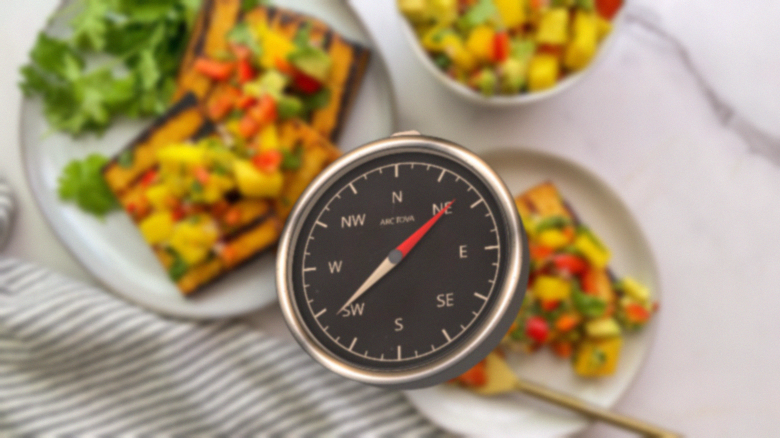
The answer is 50 °
